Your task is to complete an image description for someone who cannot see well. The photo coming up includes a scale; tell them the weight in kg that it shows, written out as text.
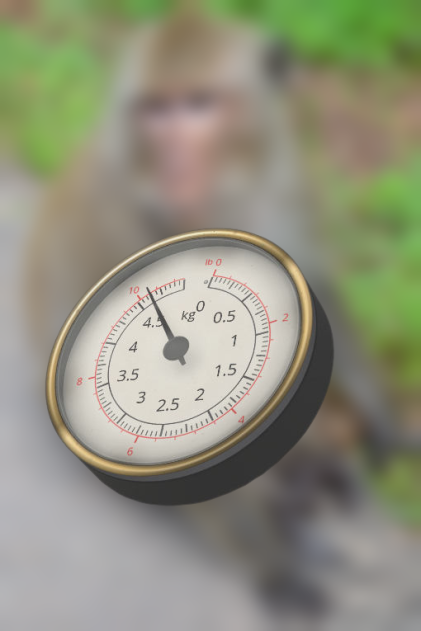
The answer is 4.65 kg
